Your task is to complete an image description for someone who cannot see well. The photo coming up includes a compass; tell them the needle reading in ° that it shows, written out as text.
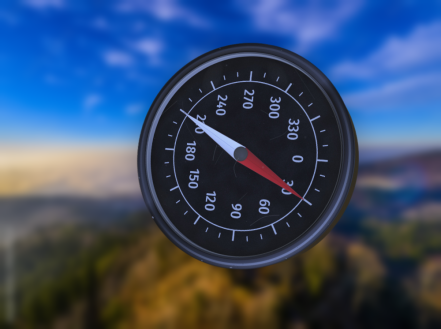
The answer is 30 °
